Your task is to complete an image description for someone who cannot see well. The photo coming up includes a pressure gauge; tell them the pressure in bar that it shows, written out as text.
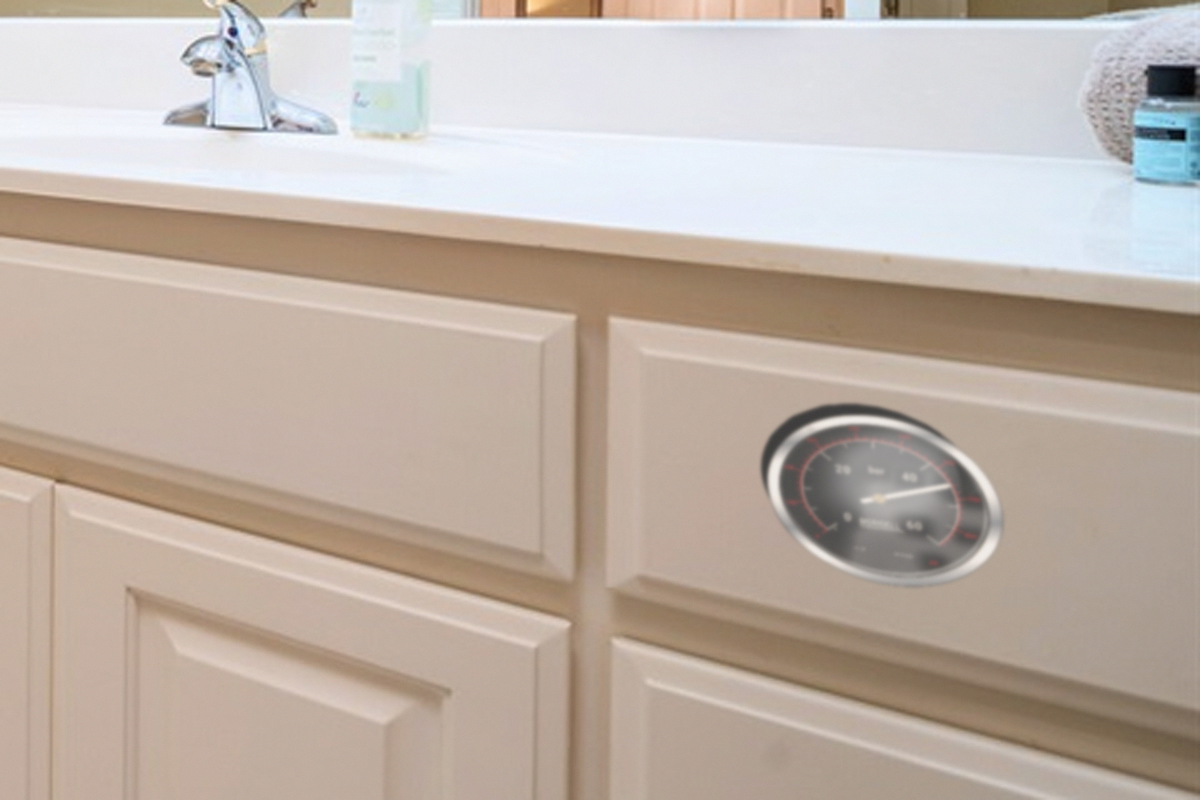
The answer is 45 bar
